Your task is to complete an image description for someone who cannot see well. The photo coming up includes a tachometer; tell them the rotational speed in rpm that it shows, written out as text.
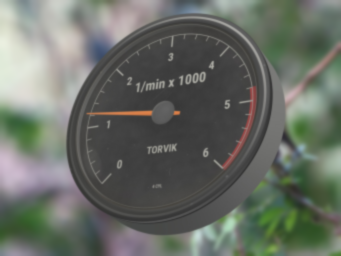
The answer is 1200 rpm
